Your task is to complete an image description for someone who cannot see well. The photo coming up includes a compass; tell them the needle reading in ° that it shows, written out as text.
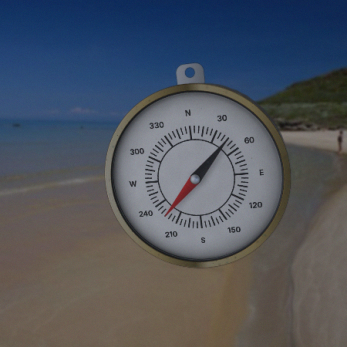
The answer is 225 °
